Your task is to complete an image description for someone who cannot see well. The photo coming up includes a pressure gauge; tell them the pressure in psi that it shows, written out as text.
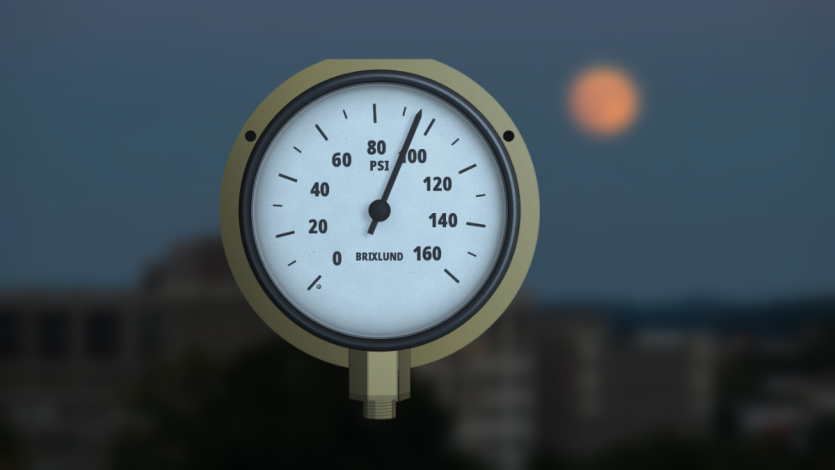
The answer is 95 psi
